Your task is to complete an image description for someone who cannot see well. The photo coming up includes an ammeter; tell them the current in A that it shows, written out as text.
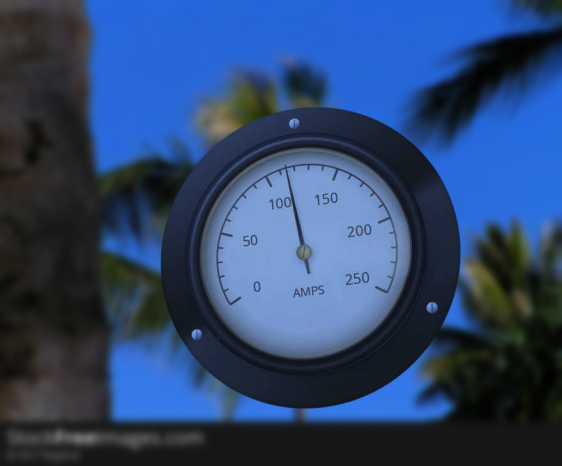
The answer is 115 A
